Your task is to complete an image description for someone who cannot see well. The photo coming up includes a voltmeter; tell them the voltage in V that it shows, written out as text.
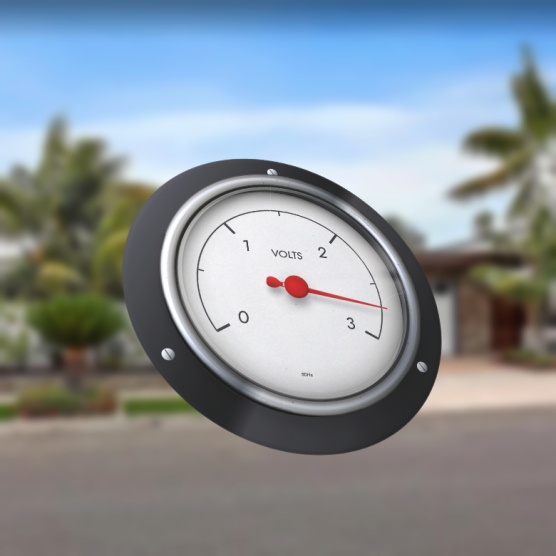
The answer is 2.75 V
